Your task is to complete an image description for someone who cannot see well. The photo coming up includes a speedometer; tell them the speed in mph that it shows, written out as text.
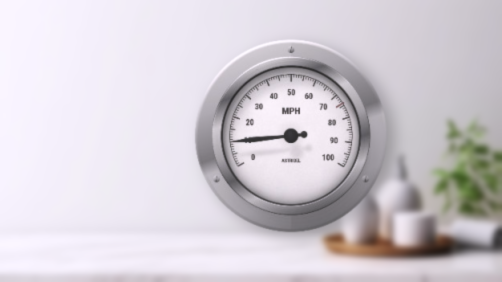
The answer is 10 mph
